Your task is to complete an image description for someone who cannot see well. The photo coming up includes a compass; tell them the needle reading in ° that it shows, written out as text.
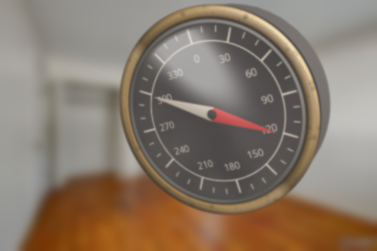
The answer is 120 °
